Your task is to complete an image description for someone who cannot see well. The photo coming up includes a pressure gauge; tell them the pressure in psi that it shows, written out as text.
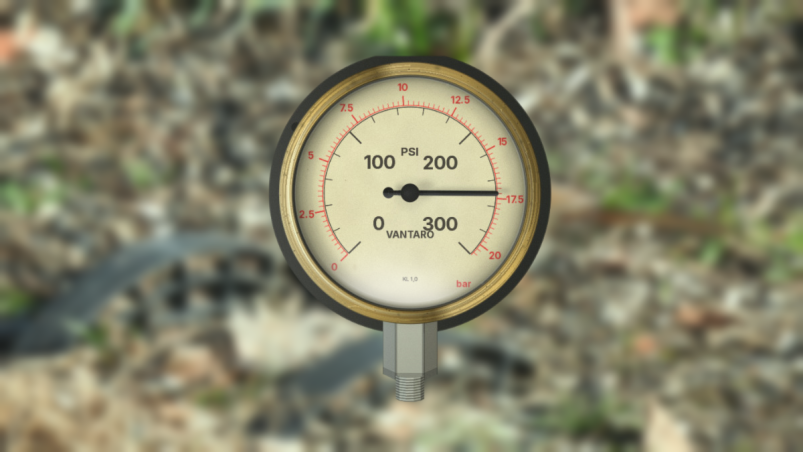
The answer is 250 psi
